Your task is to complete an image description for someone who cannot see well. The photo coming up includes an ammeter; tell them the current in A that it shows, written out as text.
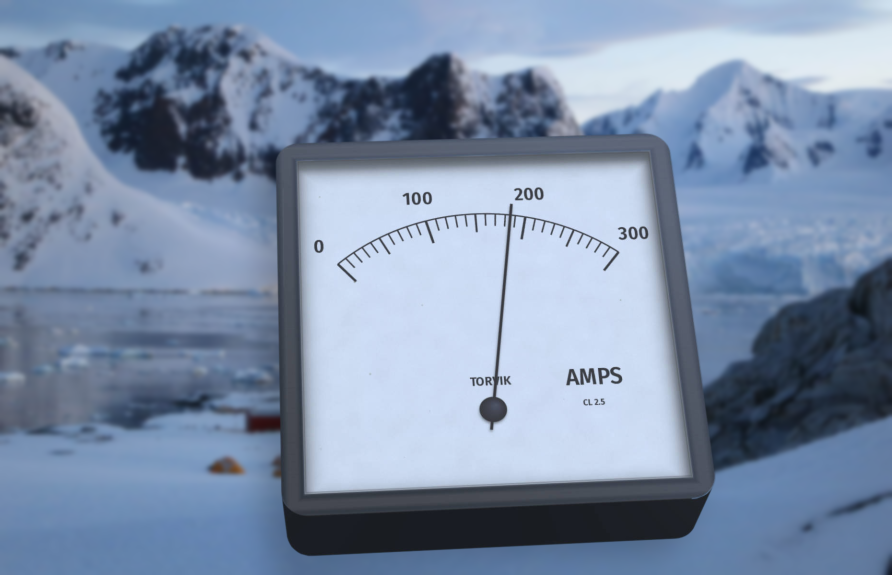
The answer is 185 A
